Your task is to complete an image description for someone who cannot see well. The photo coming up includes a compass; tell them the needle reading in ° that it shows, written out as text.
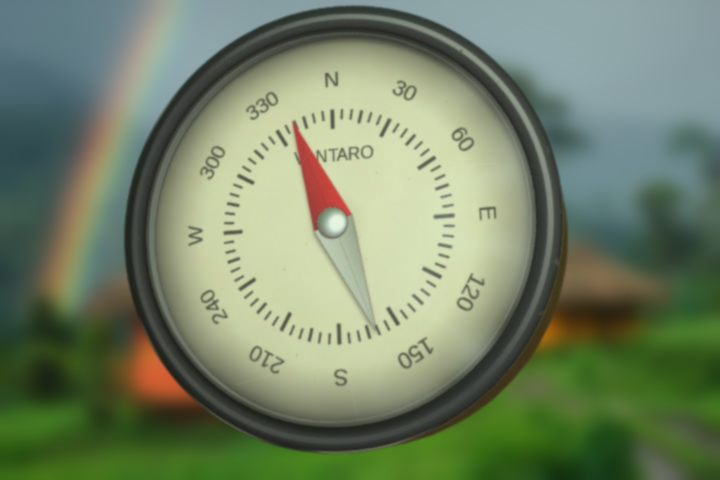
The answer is 340 °
